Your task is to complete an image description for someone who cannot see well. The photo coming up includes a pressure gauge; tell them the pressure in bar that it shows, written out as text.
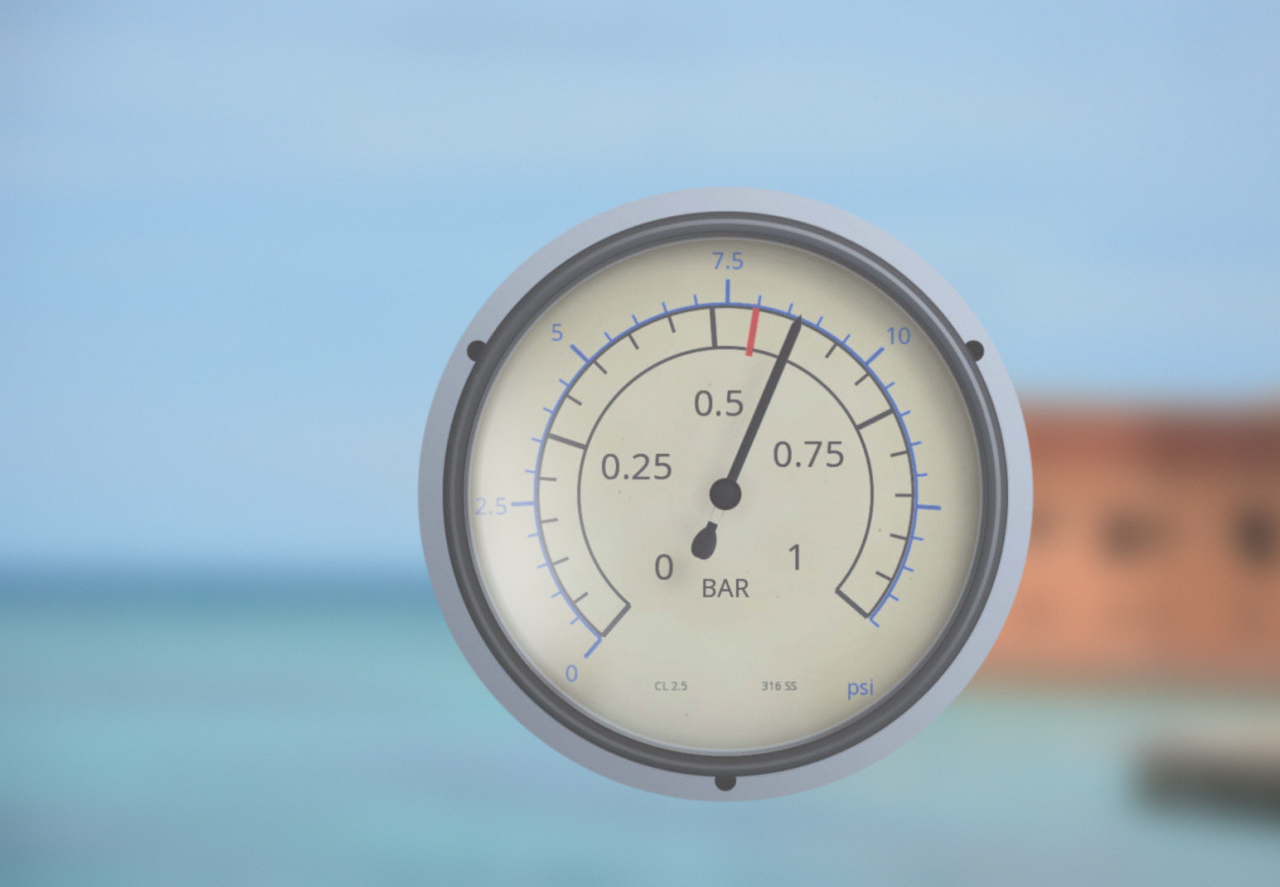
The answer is 0.6 bar
